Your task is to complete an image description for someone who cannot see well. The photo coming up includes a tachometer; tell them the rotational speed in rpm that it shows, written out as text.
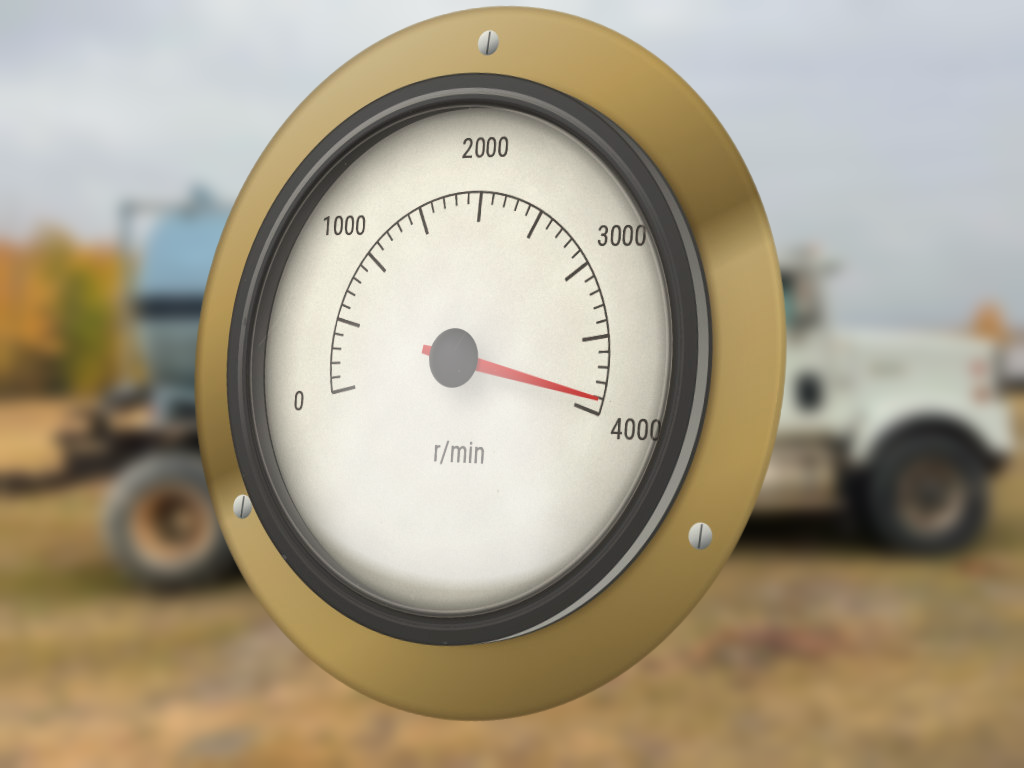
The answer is 3900 rpm
